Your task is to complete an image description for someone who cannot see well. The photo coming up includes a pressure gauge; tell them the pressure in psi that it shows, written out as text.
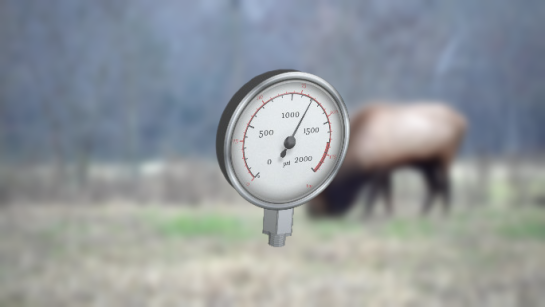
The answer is 1200 psi
